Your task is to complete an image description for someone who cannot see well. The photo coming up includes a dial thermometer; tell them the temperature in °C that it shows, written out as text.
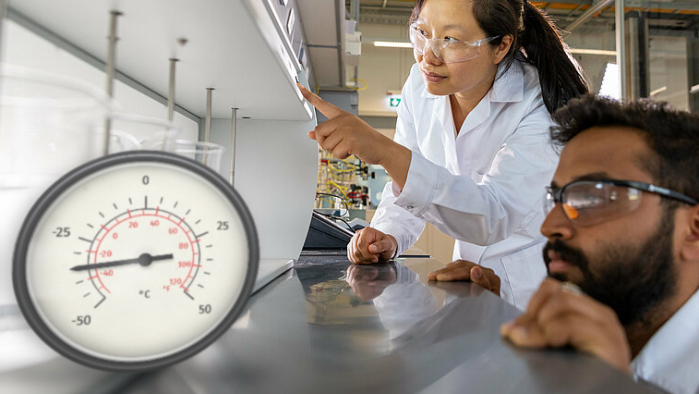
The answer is -35 °C
